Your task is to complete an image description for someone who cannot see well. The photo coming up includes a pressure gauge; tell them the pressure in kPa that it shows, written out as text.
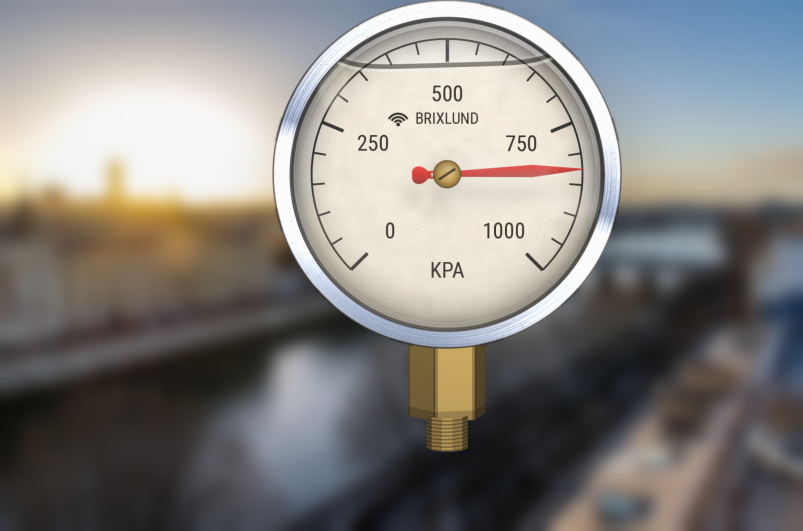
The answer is 825 kPa
